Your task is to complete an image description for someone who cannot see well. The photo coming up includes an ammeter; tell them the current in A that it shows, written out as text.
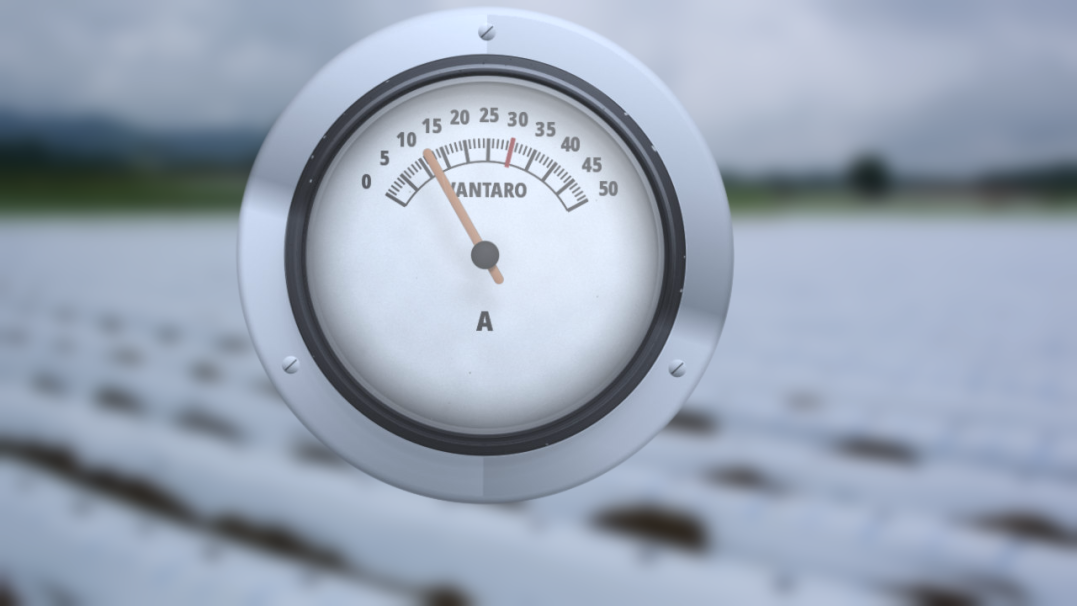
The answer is 12 A
